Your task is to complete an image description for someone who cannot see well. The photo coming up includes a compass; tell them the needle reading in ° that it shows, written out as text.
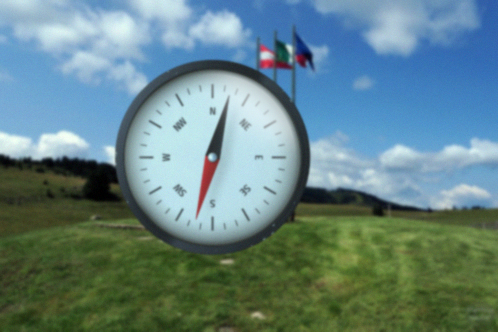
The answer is 195 °
